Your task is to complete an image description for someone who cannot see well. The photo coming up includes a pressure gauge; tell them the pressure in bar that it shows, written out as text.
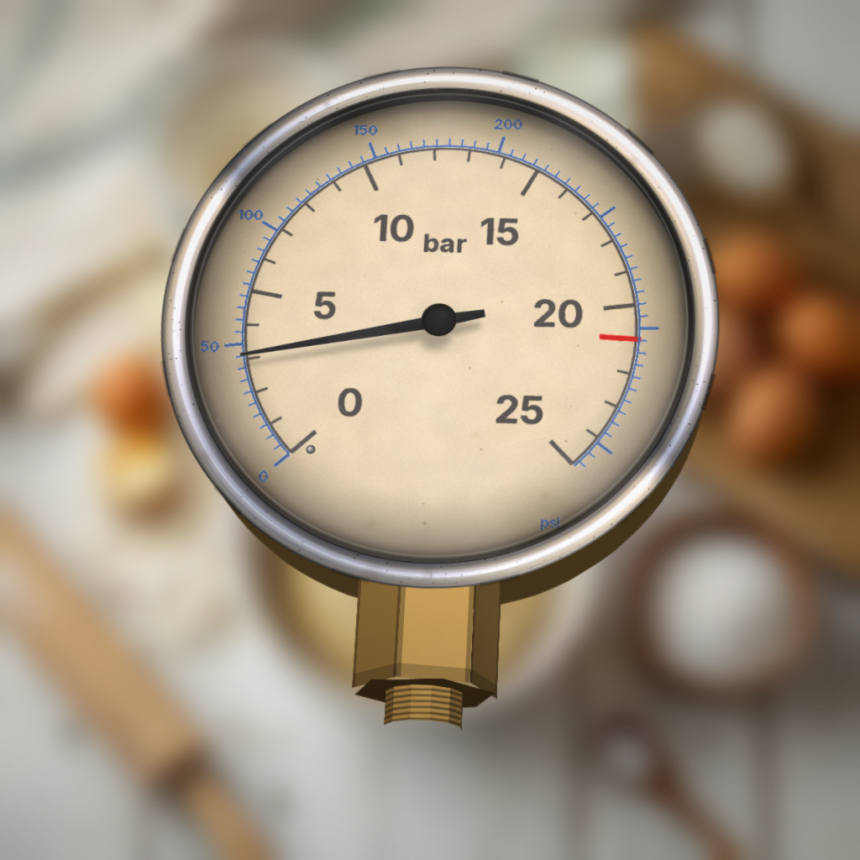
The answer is 3 bar
